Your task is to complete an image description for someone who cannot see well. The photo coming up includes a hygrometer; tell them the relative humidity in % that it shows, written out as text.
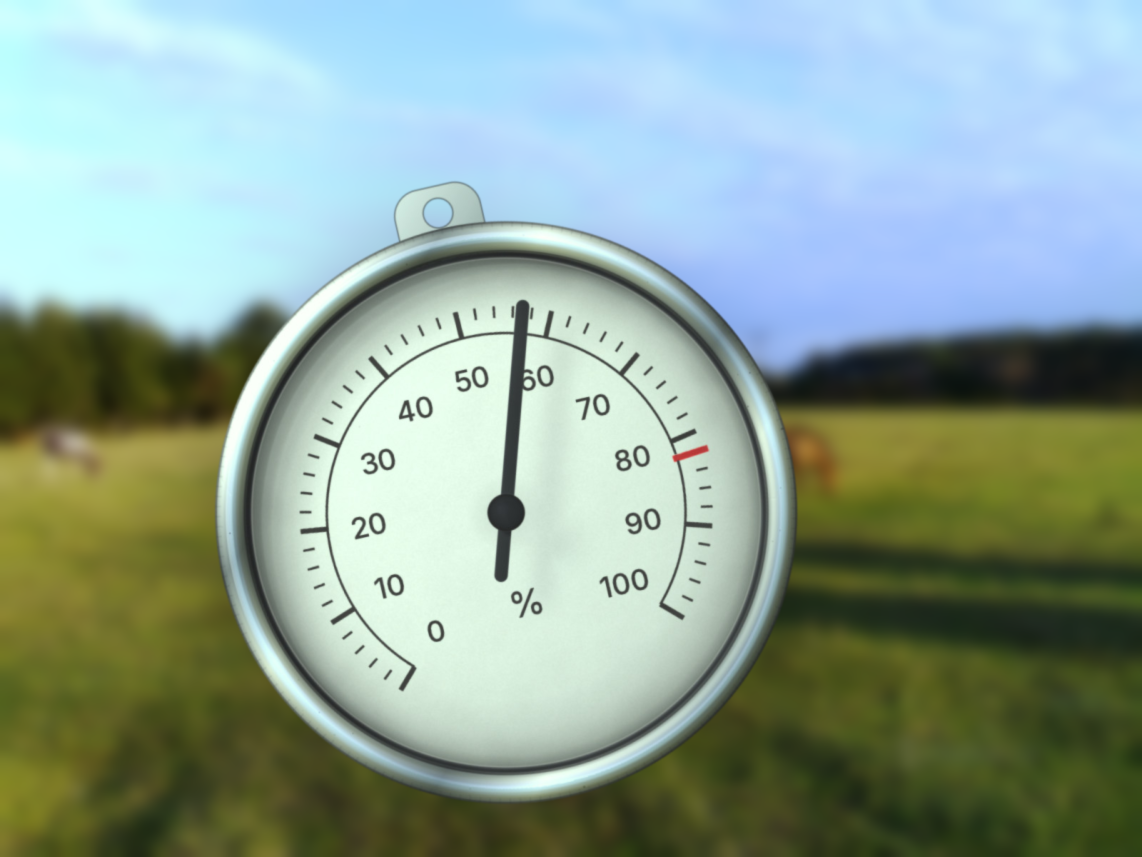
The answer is 57 %
